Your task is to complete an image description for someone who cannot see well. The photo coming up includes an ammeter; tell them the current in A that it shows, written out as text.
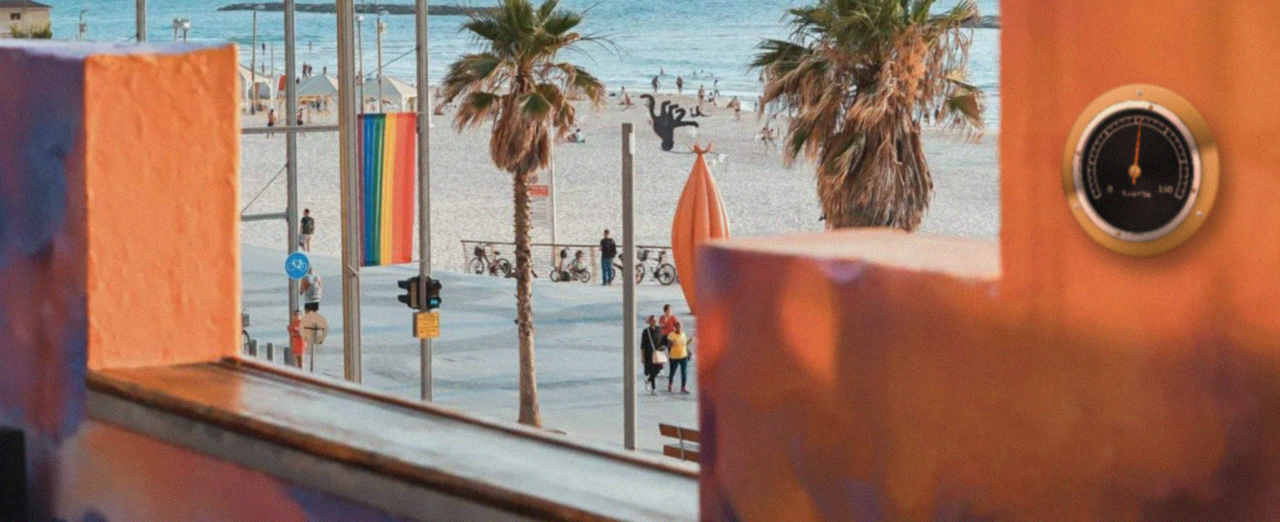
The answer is 80 A
